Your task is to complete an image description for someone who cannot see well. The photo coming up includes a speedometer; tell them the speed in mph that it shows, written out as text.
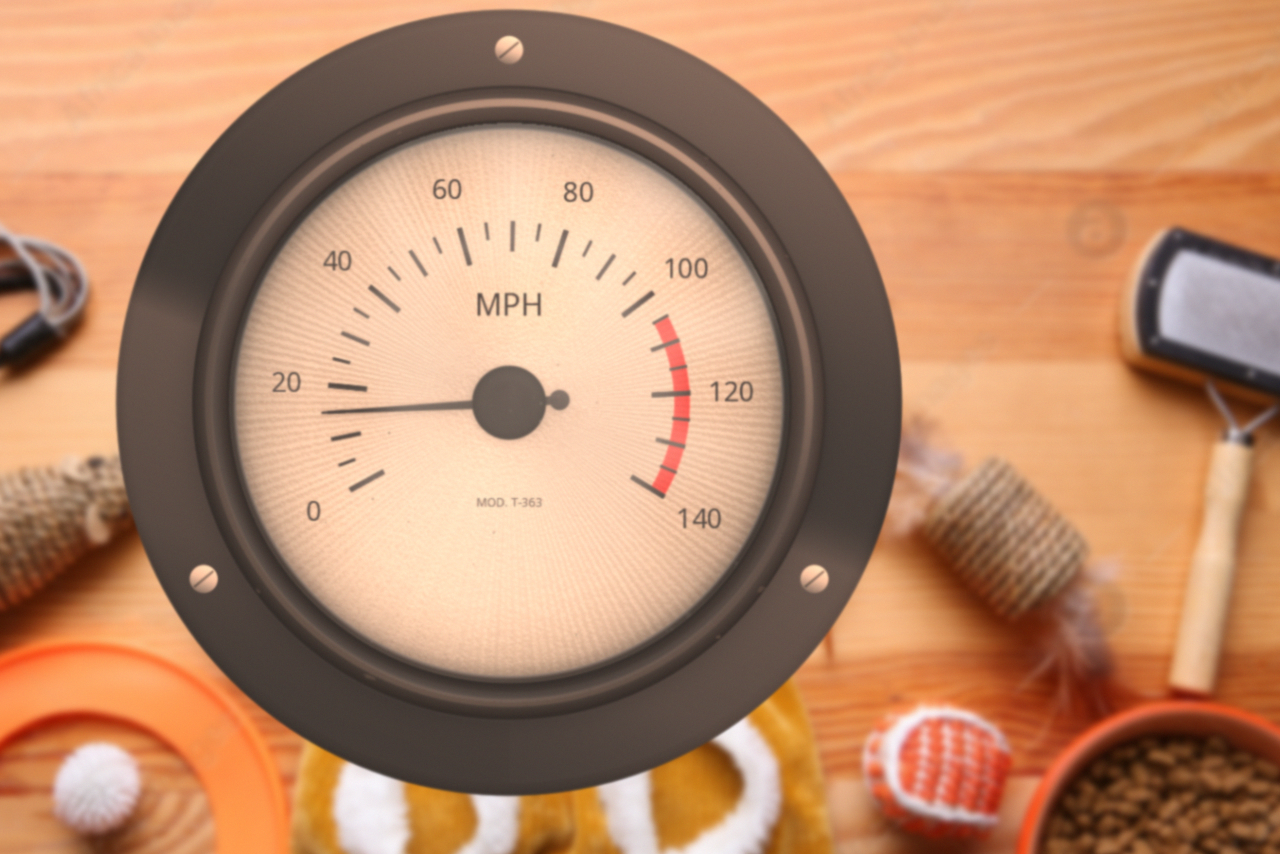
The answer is 15 mph
